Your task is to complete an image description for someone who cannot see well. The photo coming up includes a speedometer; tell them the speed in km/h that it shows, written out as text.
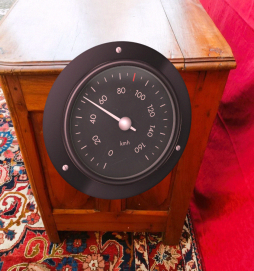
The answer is 52.5 km/h
